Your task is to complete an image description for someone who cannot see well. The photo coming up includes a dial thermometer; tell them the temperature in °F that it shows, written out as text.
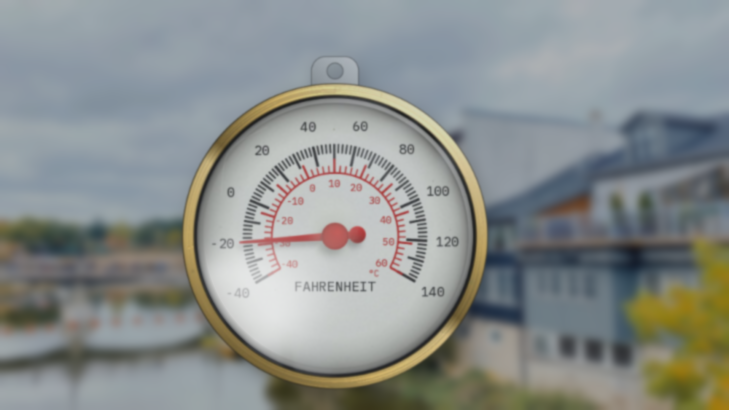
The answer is -20 °F
